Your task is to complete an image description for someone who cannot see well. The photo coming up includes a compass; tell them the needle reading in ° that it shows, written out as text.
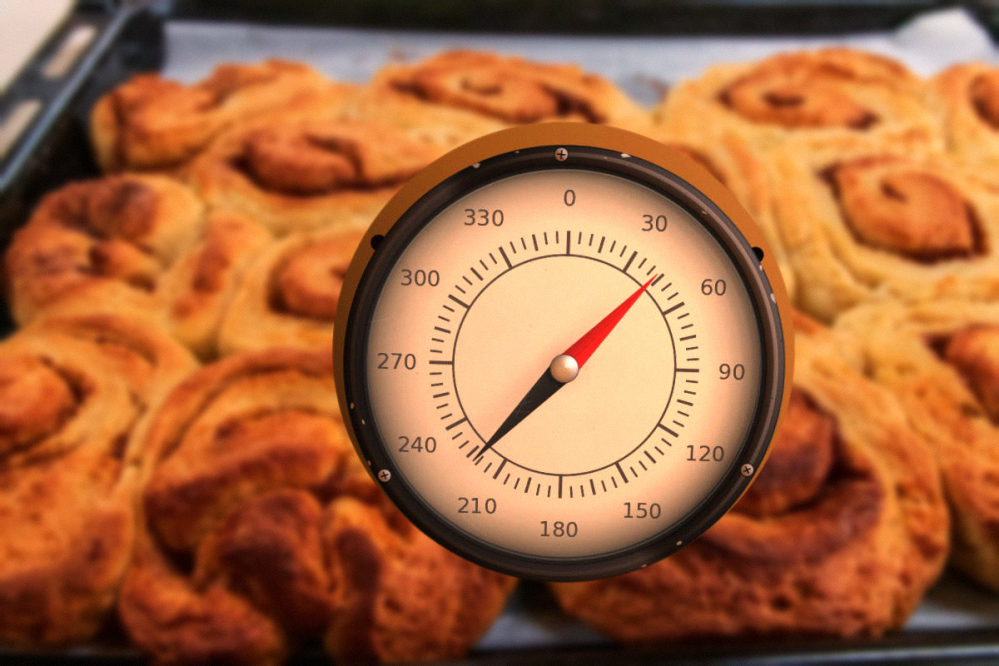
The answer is 42.5 °
